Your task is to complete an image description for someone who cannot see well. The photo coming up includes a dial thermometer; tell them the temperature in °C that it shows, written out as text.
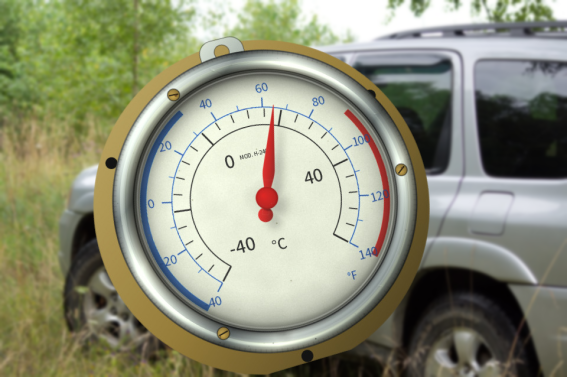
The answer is 18 °C
